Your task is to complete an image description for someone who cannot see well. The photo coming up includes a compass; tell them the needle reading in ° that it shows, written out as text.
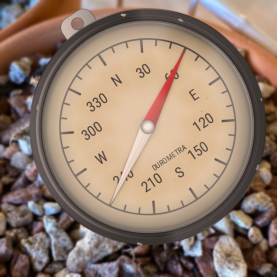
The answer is 60 °
